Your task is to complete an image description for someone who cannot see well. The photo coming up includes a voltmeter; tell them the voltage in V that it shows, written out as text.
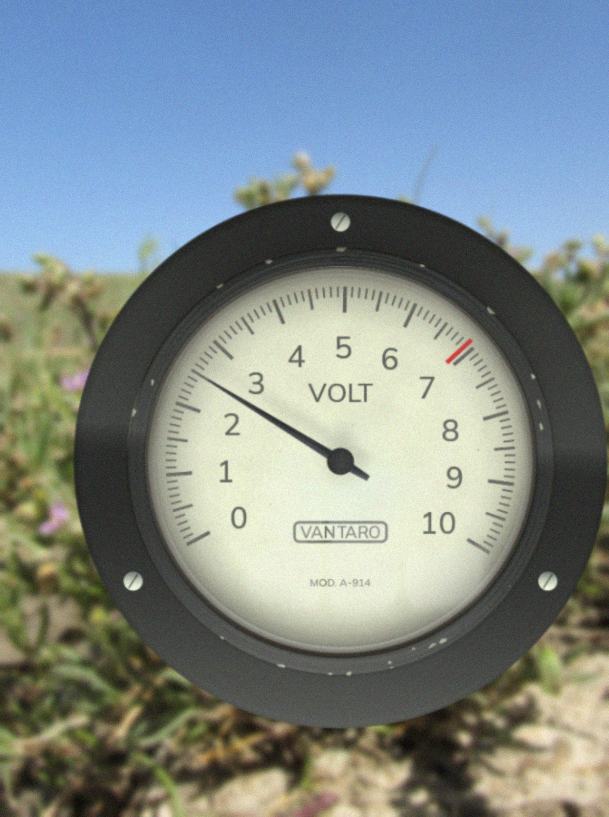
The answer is 2.5 V
